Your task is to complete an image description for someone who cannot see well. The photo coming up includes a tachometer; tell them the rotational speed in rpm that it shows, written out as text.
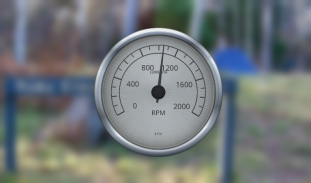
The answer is 1050 rpm
